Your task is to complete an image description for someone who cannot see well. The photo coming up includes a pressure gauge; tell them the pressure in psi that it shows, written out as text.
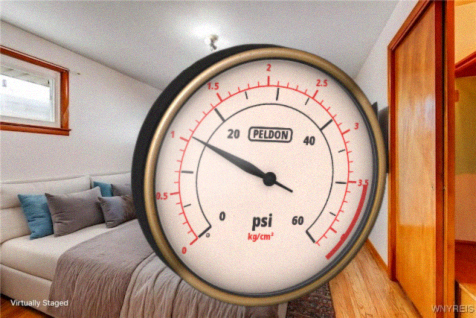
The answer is 15 psi
